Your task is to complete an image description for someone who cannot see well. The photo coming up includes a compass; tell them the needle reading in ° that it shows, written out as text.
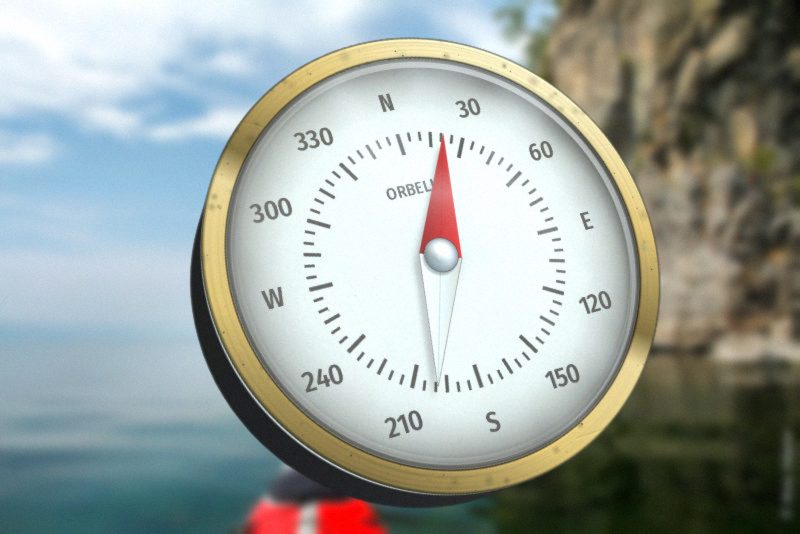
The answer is 20 °
